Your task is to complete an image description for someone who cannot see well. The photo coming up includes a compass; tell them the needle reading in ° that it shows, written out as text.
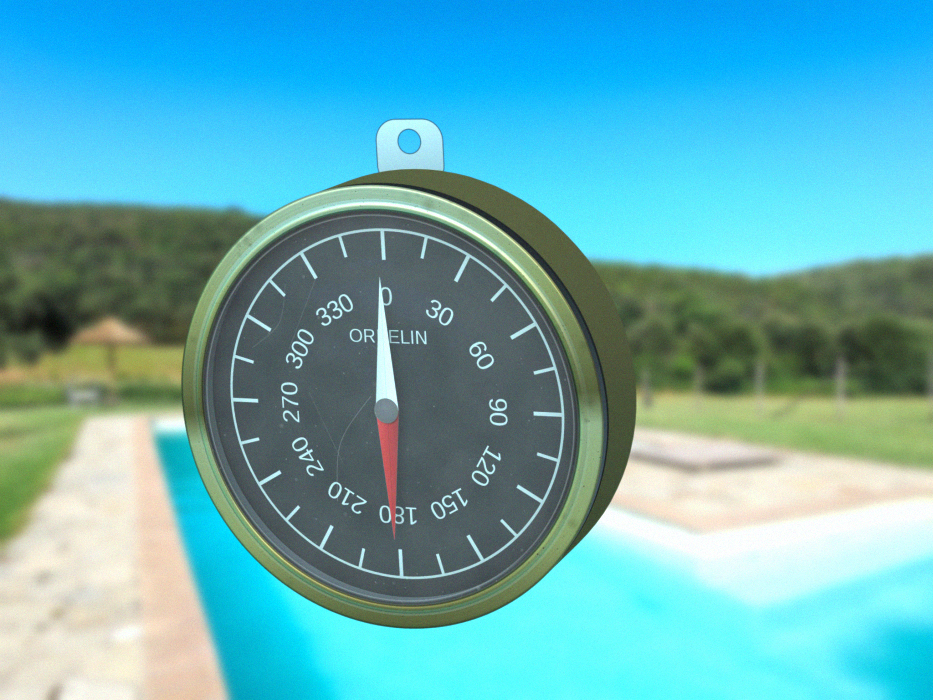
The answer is 180 °
